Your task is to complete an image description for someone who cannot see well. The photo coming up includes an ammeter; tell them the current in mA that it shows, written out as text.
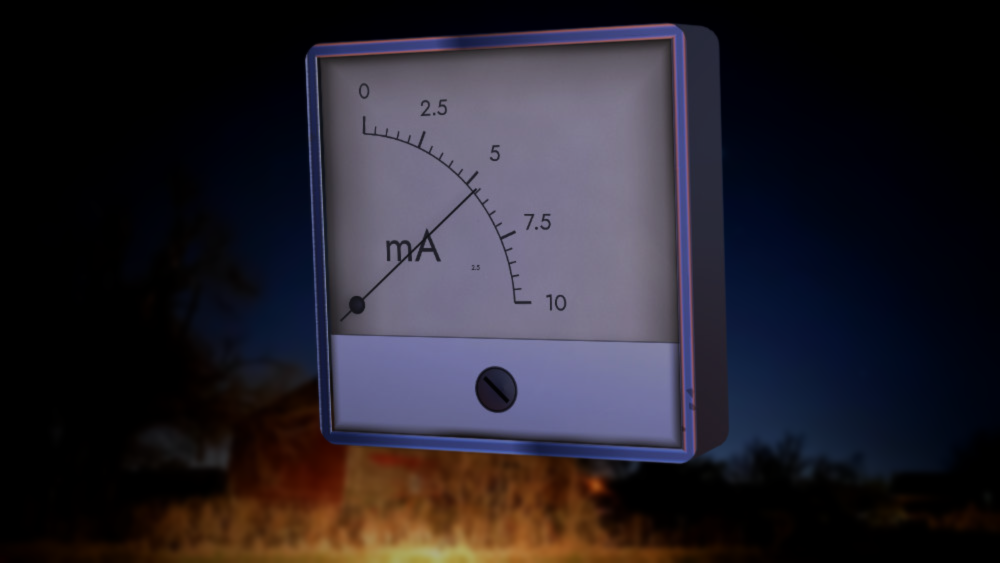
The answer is 5.5 mA
